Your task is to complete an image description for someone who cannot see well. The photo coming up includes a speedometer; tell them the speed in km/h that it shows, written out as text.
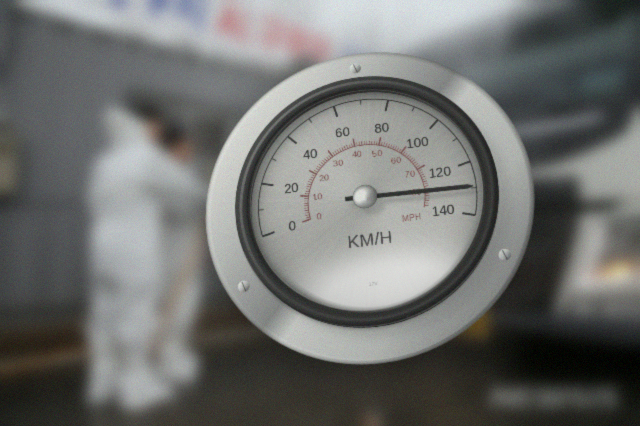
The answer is 130 km/h
